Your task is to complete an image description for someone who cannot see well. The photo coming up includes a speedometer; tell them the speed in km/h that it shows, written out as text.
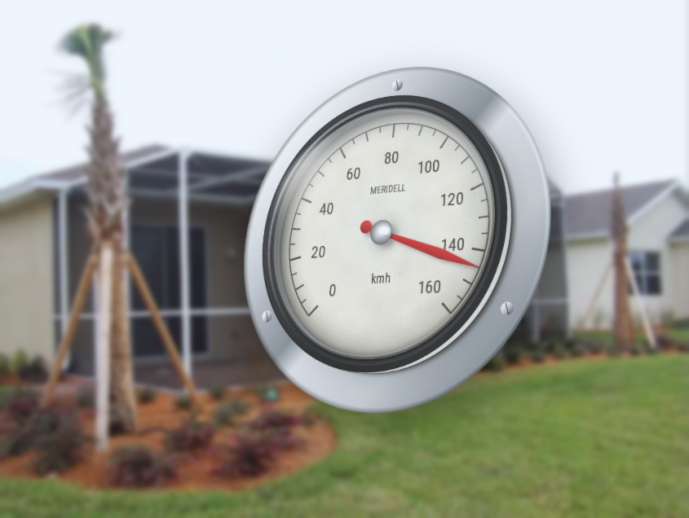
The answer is 145 km/h
